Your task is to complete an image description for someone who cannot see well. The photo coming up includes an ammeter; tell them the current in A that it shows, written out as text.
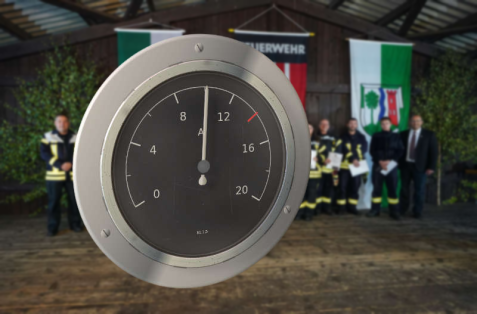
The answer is 10 A
